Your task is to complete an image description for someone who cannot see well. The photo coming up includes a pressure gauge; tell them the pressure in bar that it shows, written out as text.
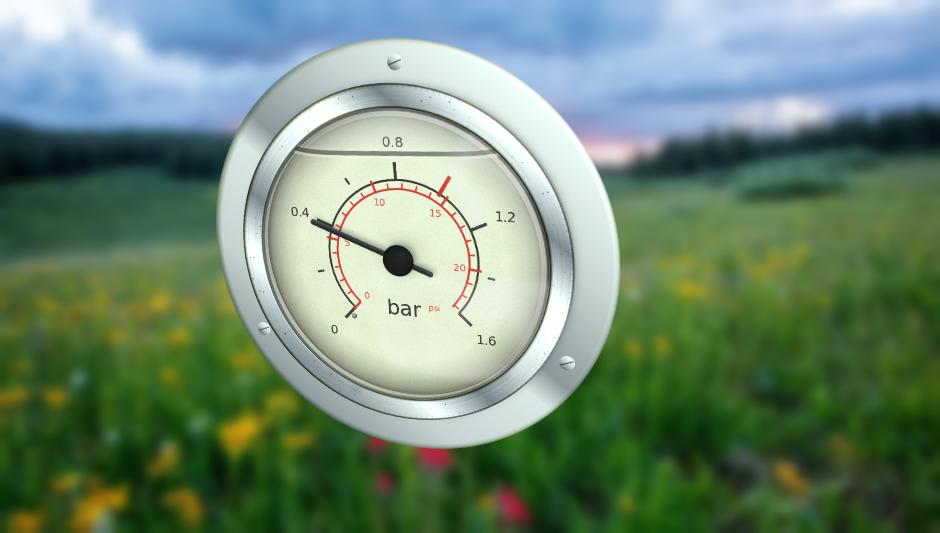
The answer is 0.4 bar
